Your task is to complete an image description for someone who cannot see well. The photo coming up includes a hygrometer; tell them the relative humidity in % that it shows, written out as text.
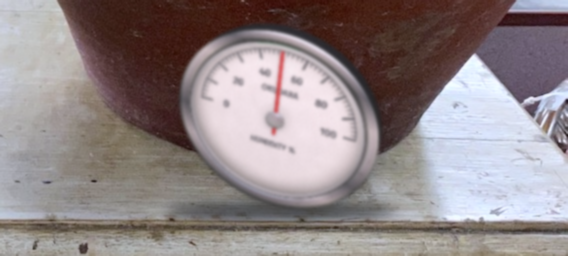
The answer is 50 %
